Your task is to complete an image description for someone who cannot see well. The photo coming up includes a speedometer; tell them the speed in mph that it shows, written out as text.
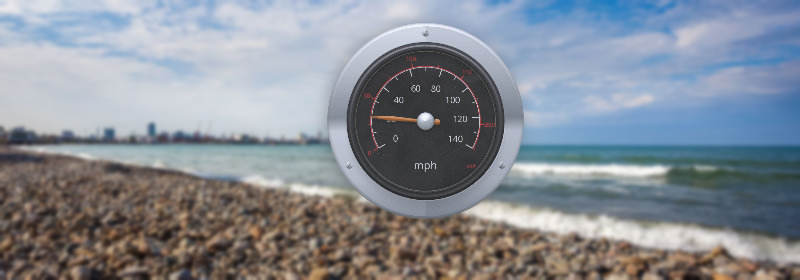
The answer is 20 mph
